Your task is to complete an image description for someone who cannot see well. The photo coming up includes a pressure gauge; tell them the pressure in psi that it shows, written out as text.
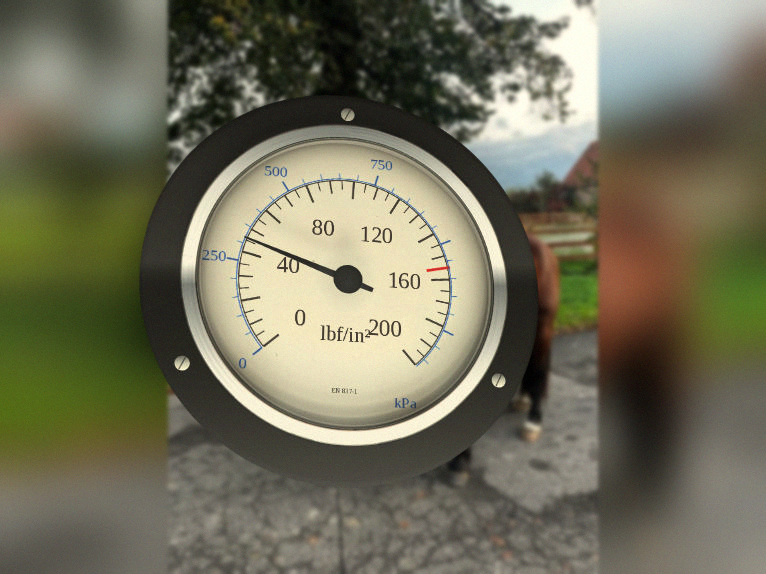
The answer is 45 psi
